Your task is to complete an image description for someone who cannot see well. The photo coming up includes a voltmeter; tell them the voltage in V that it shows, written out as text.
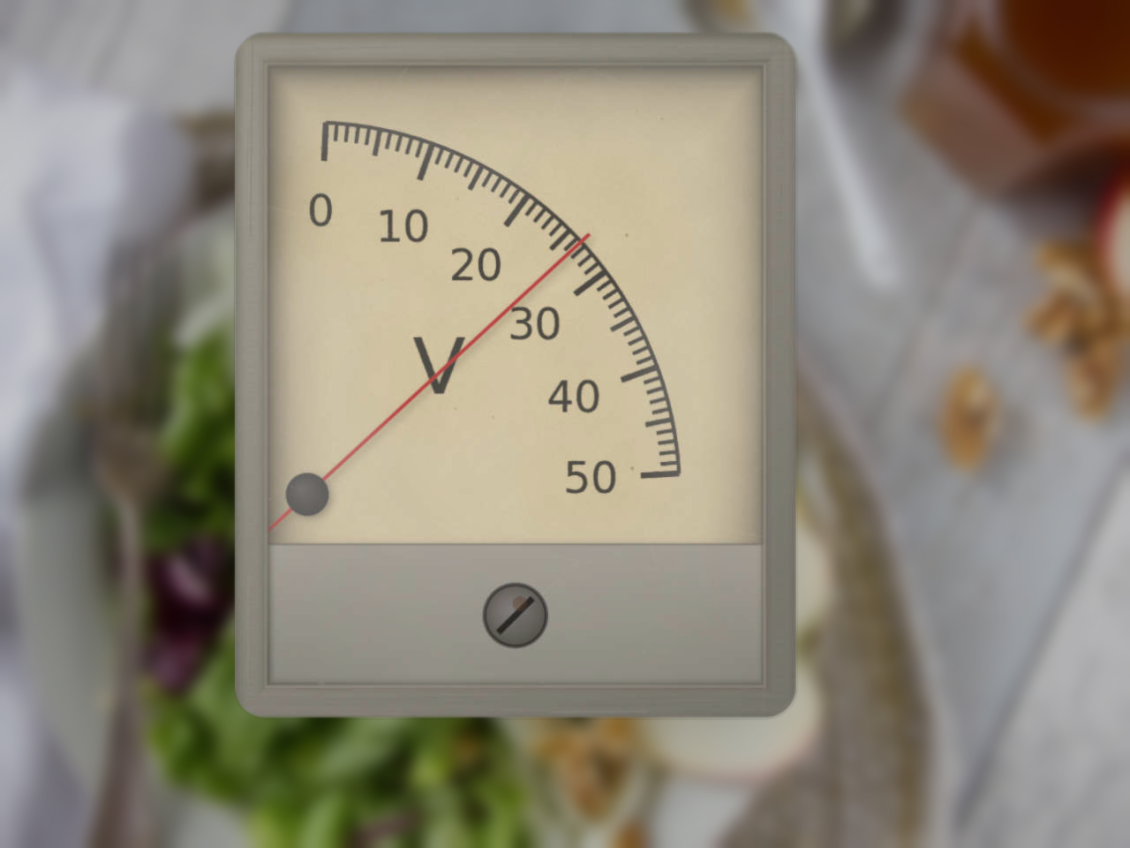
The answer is 26.5 V
